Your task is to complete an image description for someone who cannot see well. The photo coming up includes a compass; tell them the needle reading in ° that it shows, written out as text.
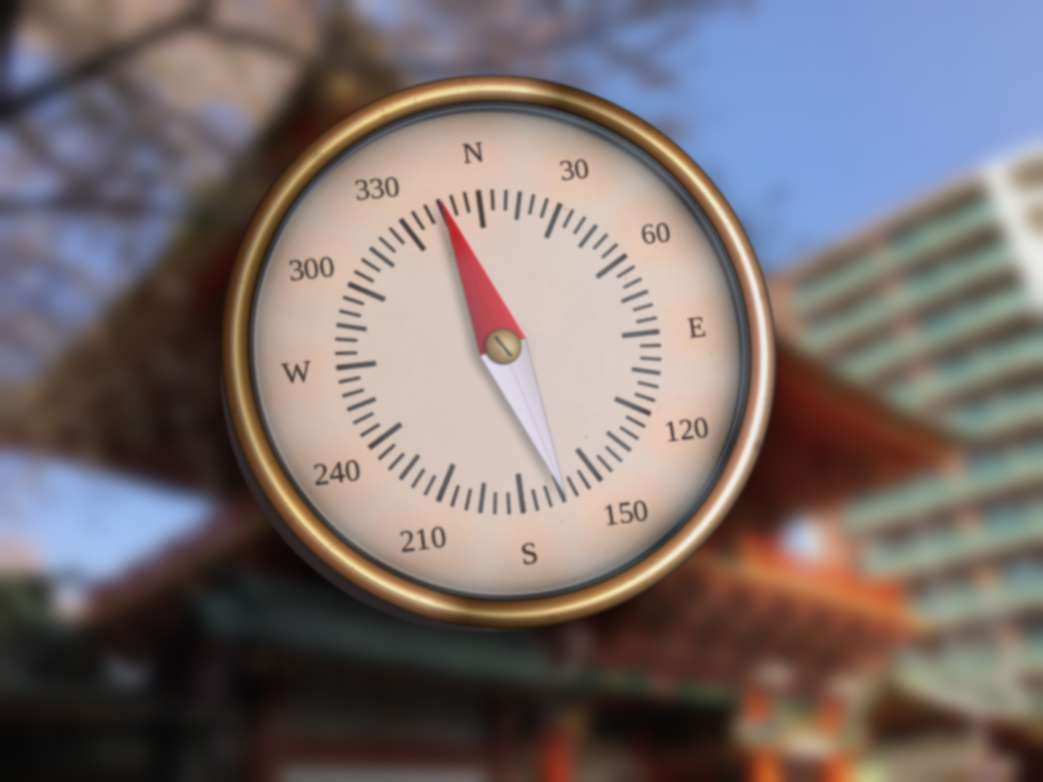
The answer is 345 °
